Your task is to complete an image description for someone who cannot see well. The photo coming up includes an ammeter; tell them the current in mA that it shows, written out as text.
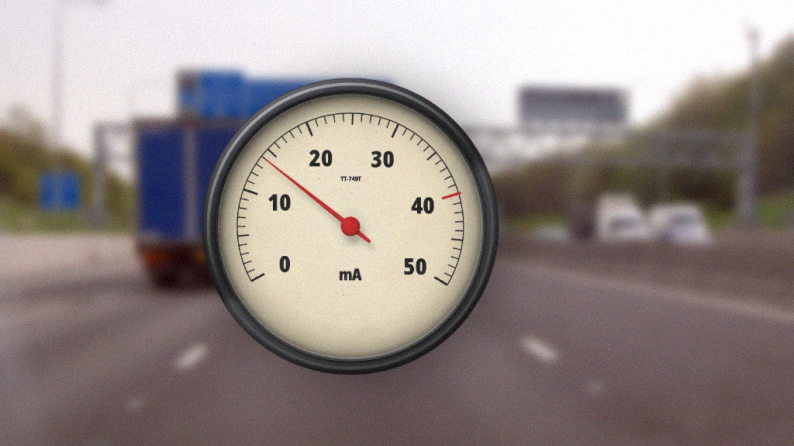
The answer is 14 mA
